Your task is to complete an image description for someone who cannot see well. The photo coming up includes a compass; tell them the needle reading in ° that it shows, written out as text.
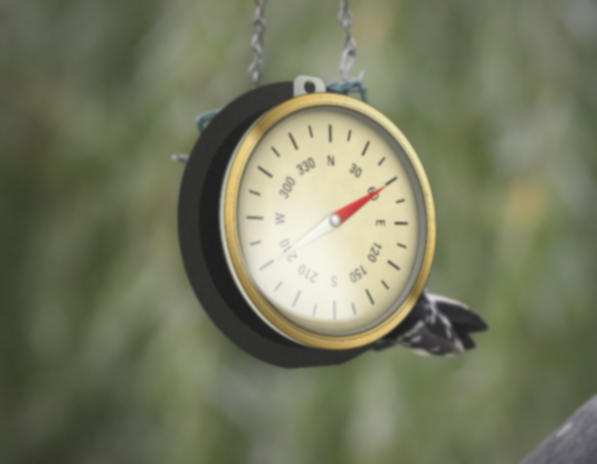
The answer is 60 °
